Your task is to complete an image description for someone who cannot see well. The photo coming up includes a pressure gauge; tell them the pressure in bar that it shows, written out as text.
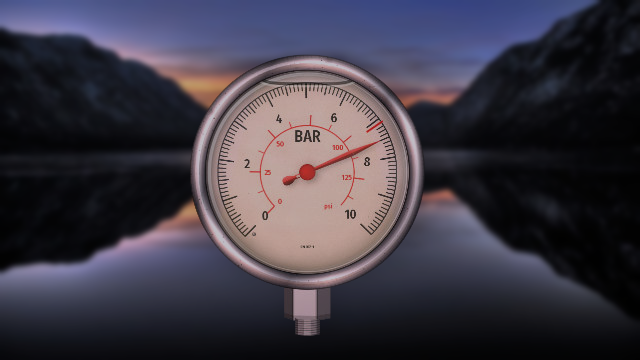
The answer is 7.5 bar
